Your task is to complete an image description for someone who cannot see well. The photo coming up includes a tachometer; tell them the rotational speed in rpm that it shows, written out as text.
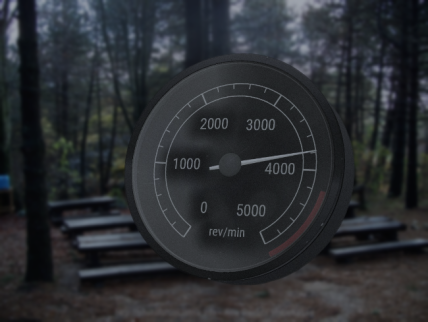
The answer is 3800 rpm
